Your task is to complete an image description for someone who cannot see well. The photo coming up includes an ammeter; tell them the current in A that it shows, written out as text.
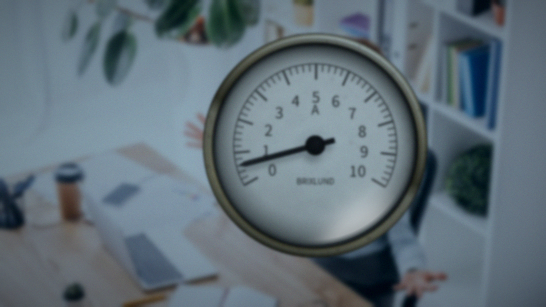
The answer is 0.6 A
